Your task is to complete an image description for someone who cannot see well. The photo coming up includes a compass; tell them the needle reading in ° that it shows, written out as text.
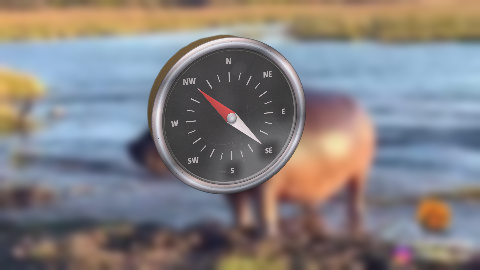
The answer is 315 °
